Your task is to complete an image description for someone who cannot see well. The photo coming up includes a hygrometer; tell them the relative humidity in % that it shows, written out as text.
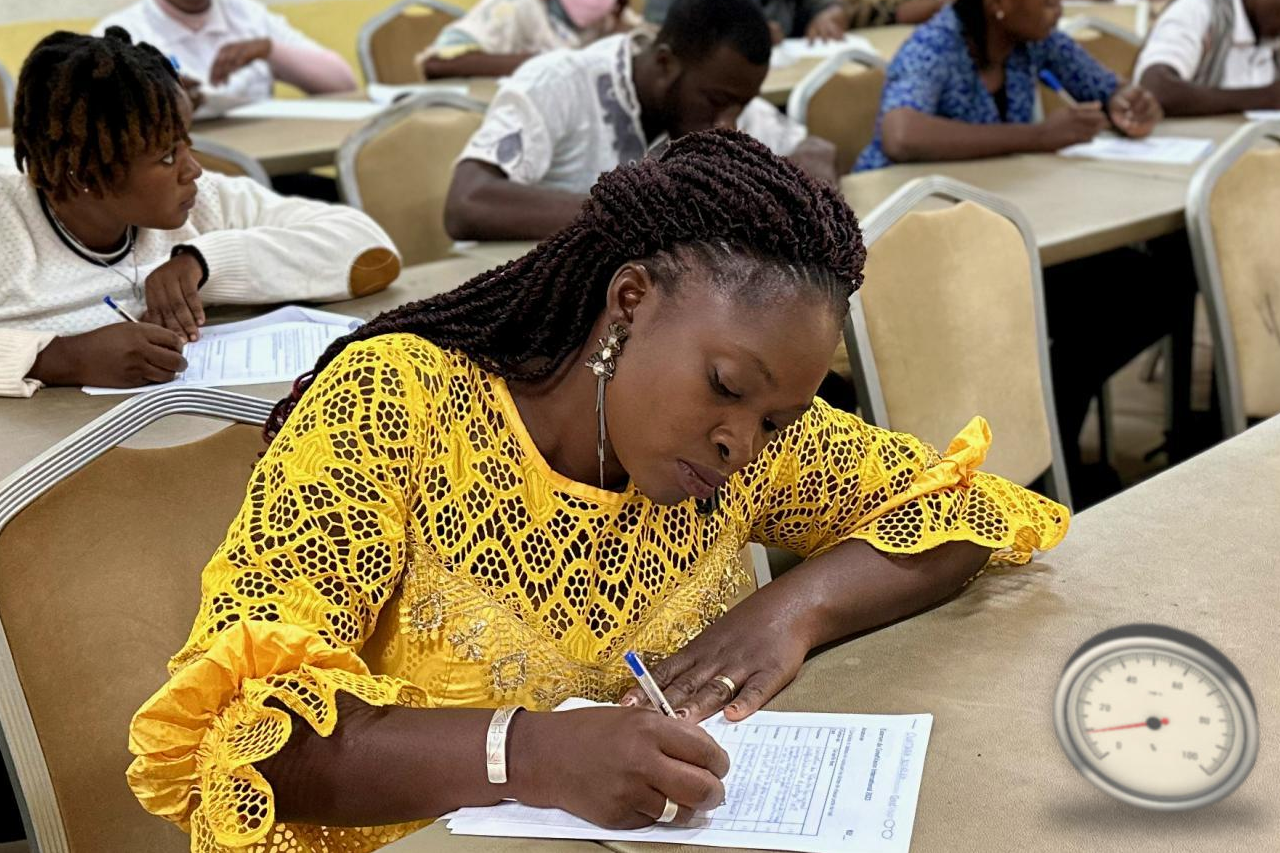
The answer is 10 %
